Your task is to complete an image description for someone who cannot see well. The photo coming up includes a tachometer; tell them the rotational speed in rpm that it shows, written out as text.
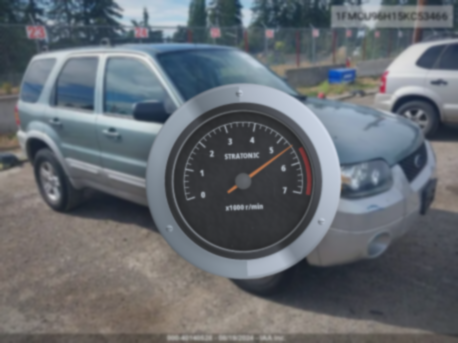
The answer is 5400 rpm
